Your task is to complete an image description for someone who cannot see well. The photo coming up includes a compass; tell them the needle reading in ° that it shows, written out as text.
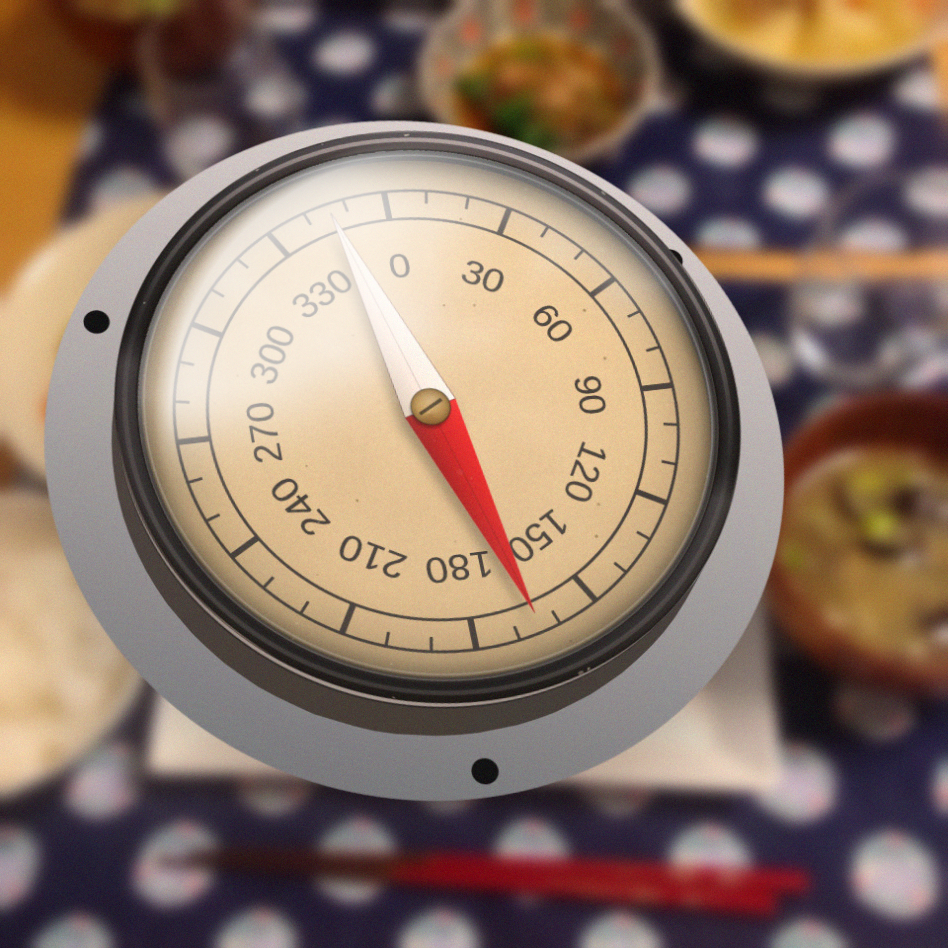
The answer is 165 °
